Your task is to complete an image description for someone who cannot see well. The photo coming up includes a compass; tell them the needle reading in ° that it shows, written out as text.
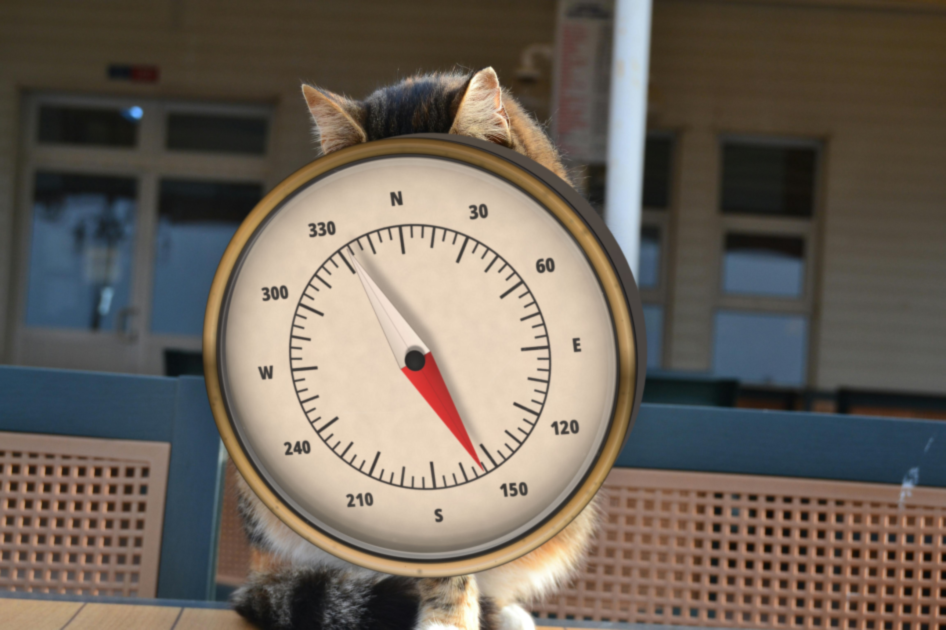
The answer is 155 °
